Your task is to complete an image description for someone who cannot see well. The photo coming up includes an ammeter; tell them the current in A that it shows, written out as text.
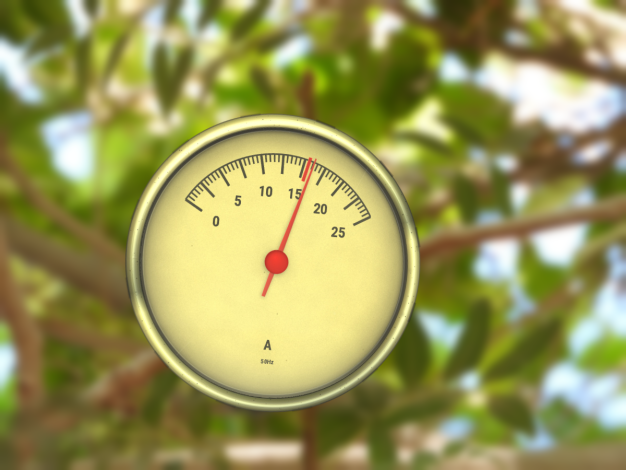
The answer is 16 A
